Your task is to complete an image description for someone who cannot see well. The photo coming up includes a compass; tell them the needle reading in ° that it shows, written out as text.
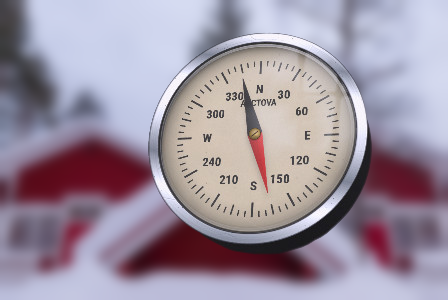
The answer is 165 °
